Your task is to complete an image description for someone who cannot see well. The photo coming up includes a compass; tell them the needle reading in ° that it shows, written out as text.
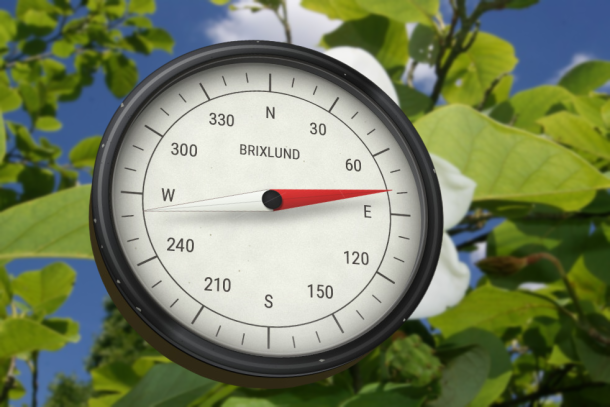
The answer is 80 °
